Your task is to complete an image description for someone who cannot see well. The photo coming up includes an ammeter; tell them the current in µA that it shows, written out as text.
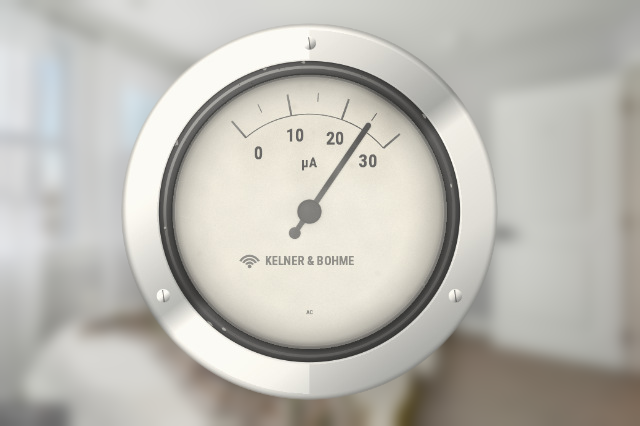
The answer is 25 µA
